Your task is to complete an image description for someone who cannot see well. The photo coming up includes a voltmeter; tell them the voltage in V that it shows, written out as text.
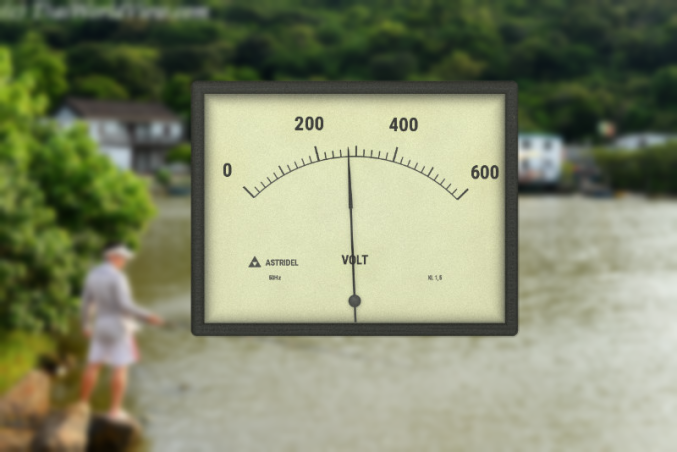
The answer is 280 V
